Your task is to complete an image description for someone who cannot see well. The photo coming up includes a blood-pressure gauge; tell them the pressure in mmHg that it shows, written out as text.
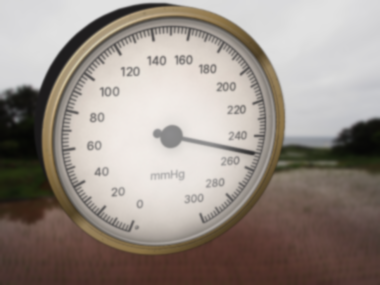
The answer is 250 mmHg
